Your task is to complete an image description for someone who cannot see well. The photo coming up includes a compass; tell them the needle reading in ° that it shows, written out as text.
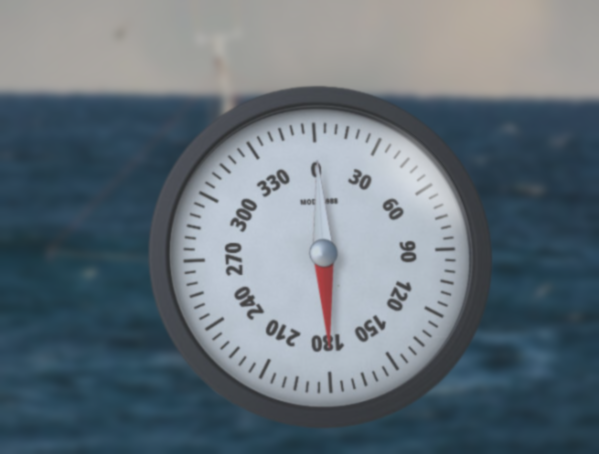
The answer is 180 °
